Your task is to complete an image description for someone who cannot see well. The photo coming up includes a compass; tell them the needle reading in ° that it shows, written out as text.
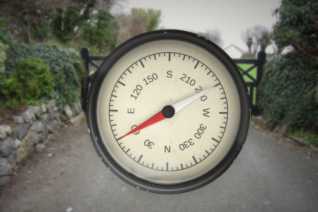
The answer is 60 °
